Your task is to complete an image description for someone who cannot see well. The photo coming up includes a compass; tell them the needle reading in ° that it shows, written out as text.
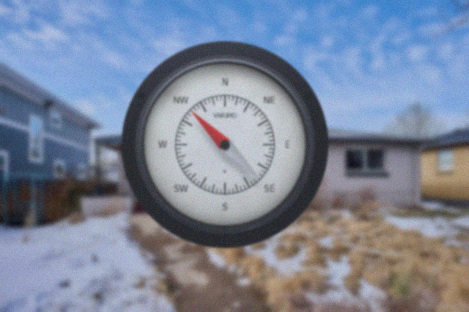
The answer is 315 °
